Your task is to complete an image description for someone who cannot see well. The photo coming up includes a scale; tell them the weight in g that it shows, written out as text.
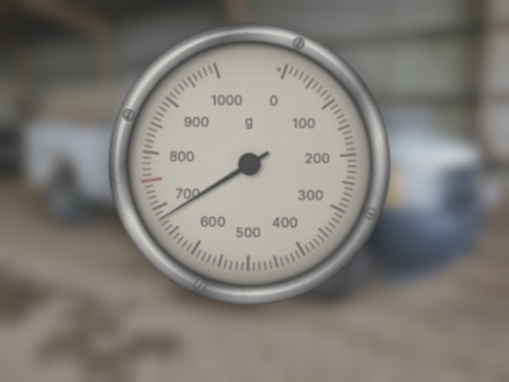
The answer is 680 g
